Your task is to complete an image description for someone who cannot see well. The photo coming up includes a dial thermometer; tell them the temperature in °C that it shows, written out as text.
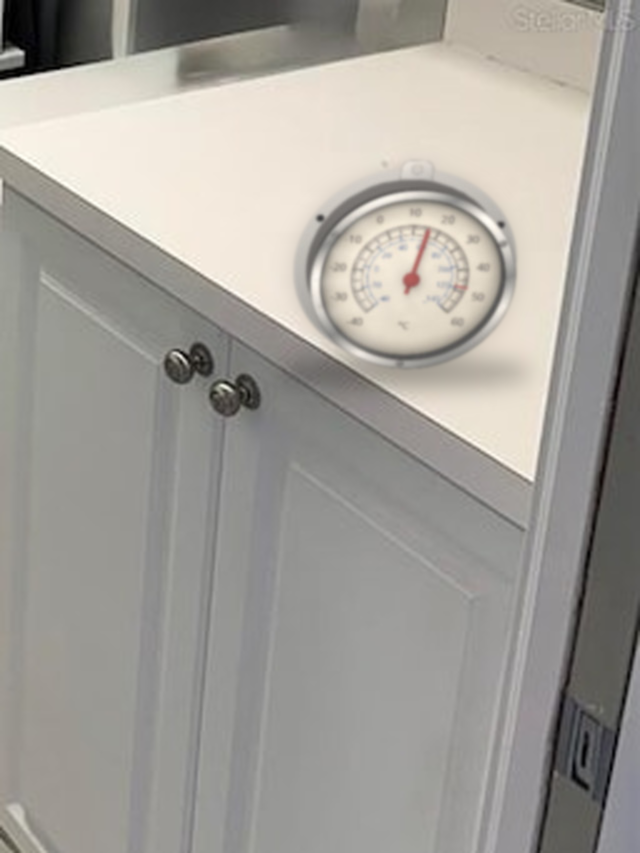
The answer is 15 °C
